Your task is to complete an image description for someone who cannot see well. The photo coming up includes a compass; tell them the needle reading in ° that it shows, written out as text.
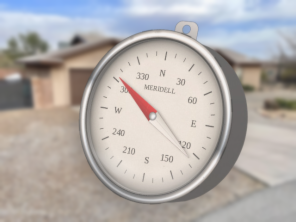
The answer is 305 °
